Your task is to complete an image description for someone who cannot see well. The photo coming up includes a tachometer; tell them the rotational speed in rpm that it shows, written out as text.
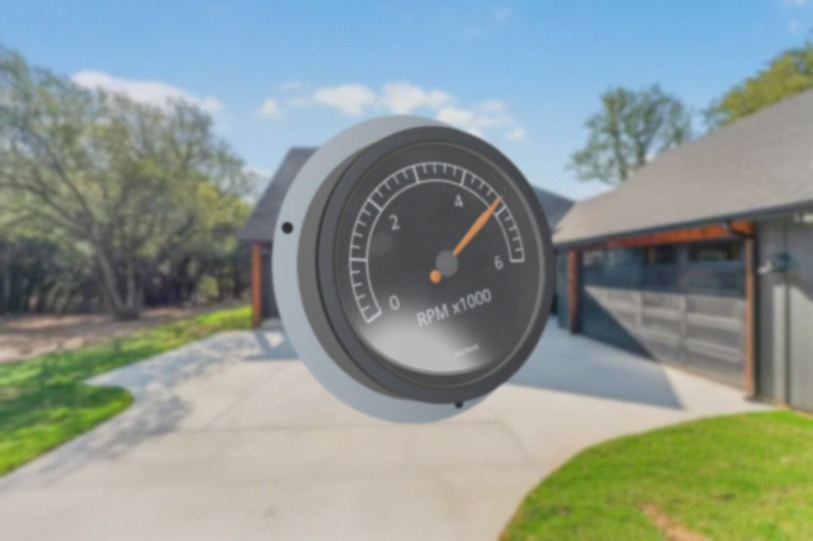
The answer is 4800 rpm
